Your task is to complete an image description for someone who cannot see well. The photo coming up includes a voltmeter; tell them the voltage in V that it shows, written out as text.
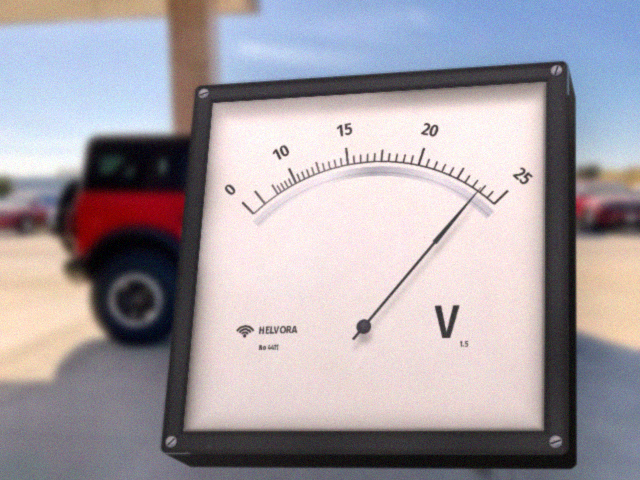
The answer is 24 V
